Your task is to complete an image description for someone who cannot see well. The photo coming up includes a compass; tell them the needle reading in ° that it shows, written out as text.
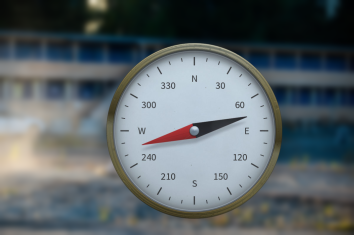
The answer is 255 °
